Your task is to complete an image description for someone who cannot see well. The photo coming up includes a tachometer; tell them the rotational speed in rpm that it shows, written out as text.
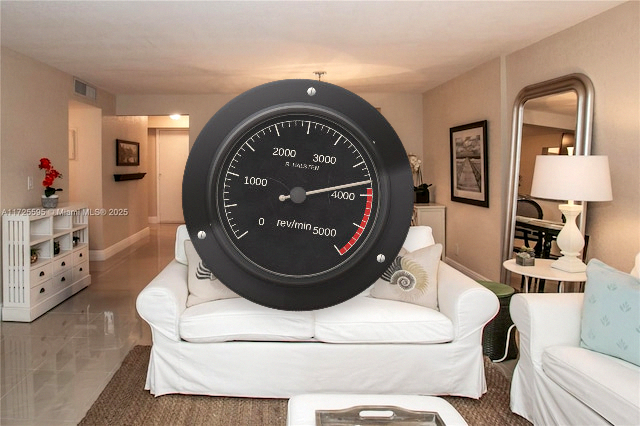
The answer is 3800 rpm
